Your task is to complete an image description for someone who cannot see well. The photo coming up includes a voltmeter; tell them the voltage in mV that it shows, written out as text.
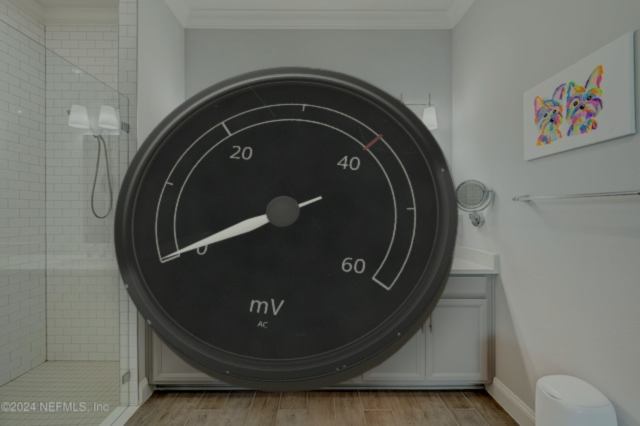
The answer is 0 mV
